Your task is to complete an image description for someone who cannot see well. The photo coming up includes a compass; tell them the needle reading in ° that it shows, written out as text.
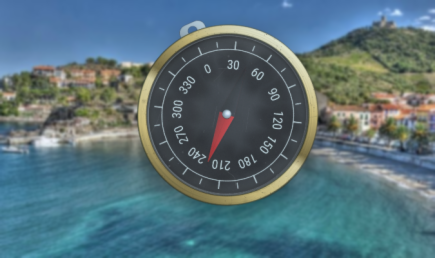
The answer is 225 °
